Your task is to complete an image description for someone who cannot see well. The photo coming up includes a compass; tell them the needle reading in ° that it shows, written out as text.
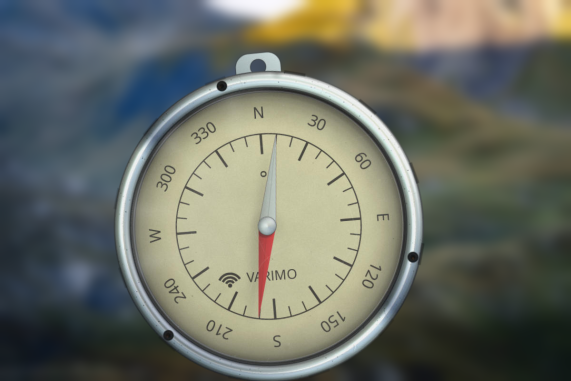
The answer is 190 °
